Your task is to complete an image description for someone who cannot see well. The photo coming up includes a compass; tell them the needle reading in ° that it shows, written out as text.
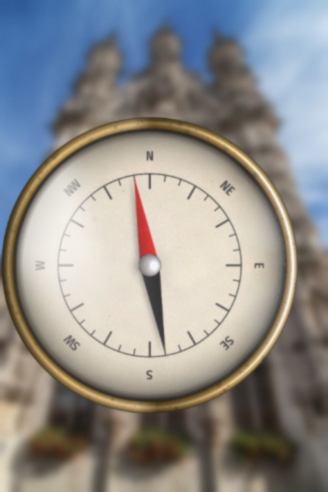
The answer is 350 °
